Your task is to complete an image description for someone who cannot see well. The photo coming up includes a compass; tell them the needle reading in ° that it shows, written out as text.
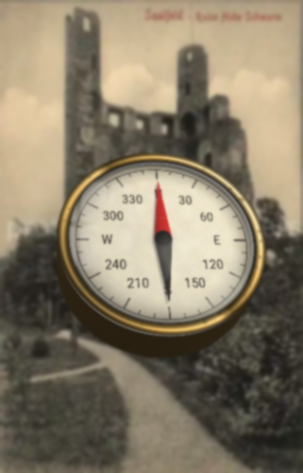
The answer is 0 °
